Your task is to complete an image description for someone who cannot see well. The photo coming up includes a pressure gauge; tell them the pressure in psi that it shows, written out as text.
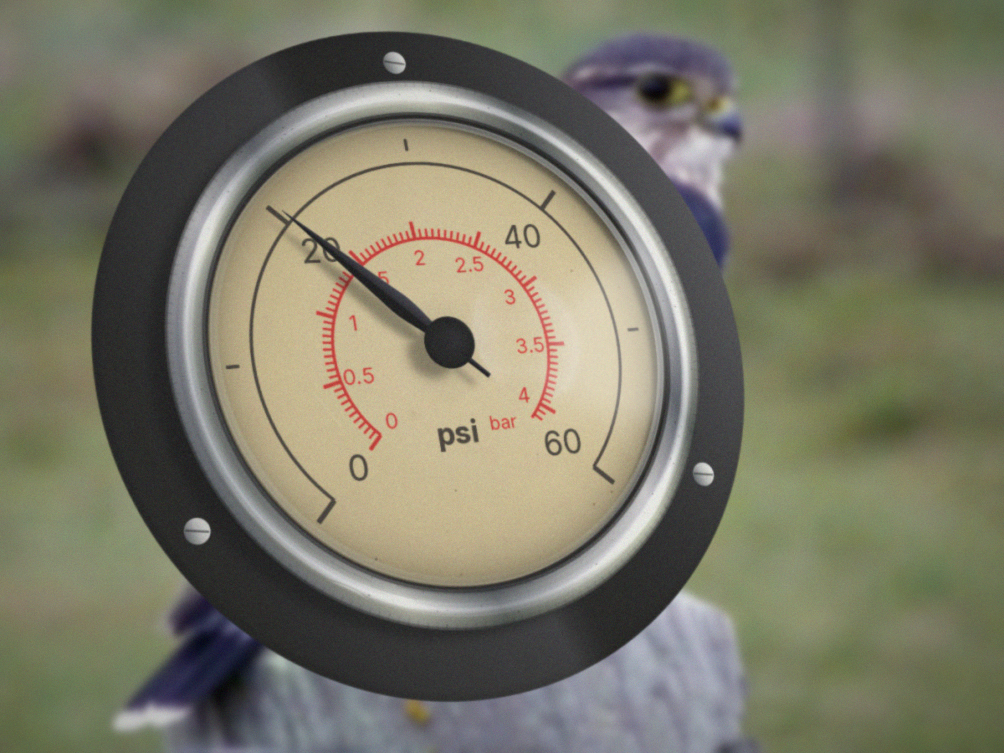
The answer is 20 psi
